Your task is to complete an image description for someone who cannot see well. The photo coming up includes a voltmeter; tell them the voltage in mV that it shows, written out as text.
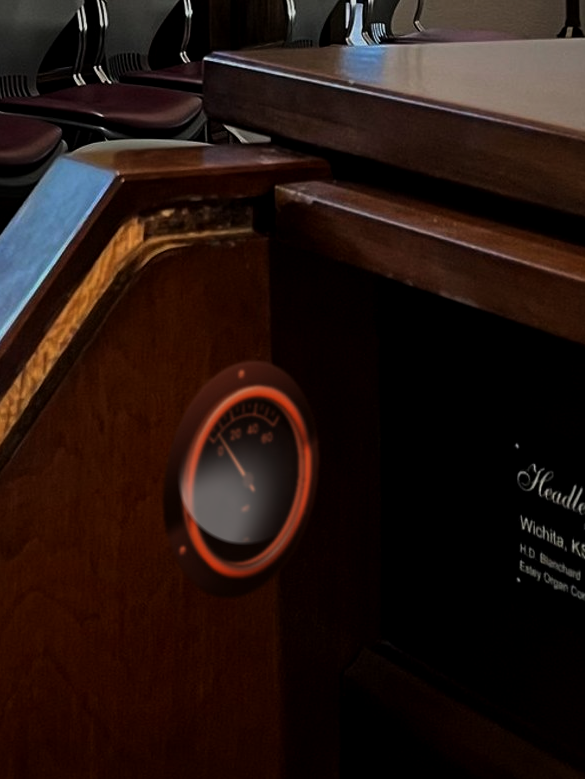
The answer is 5 mV
